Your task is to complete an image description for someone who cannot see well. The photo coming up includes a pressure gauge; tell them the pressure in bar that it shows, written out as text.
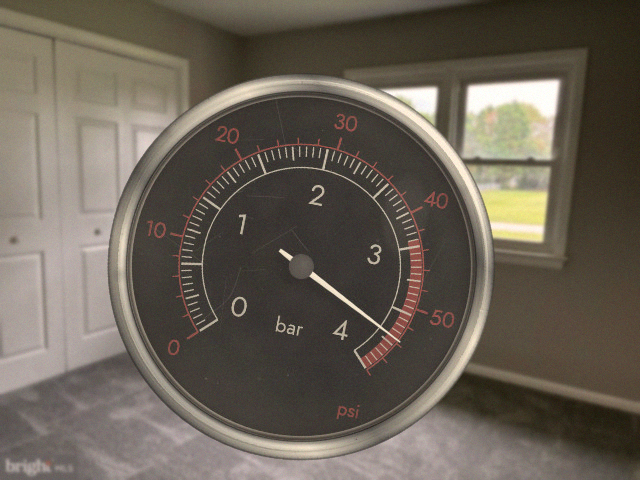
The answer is 3.7 bar
